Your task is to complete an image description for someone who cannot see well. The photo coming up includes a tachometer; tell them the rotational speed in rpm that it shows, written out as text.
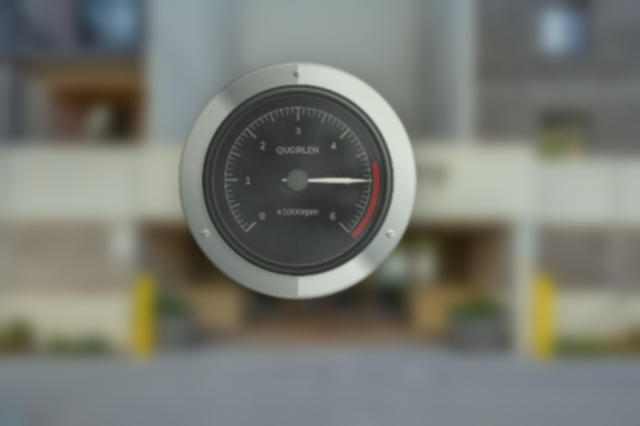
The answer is 5000 rpm
